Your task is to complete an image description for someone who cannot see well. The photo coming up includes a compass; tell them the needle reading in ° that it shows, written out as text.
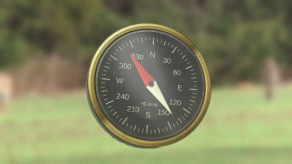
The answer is 320 °
